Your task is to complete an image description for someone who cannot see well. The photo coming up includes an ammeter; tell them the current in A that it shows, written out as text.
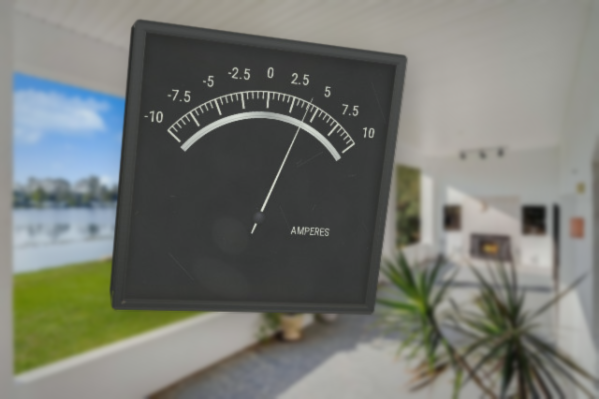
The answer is 4 A
